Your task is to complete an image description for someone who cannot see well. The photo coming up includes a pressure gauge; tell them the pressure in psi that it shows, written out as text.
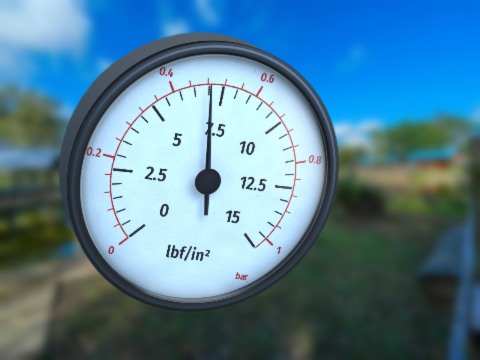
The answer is 7 psi
